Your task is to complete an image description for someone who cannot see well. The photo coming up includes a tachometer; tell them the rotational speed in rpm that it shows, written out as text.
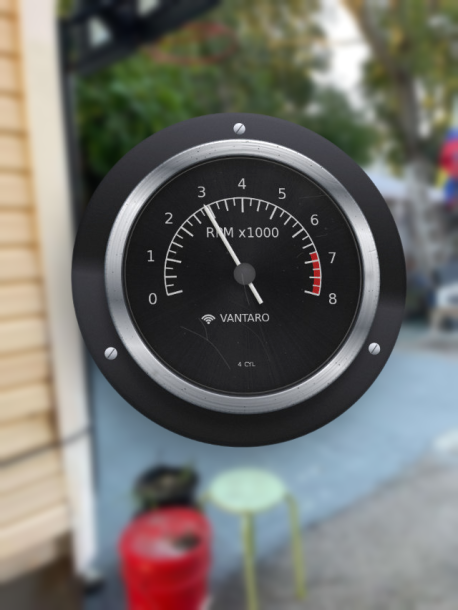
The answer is 2875 rpm
